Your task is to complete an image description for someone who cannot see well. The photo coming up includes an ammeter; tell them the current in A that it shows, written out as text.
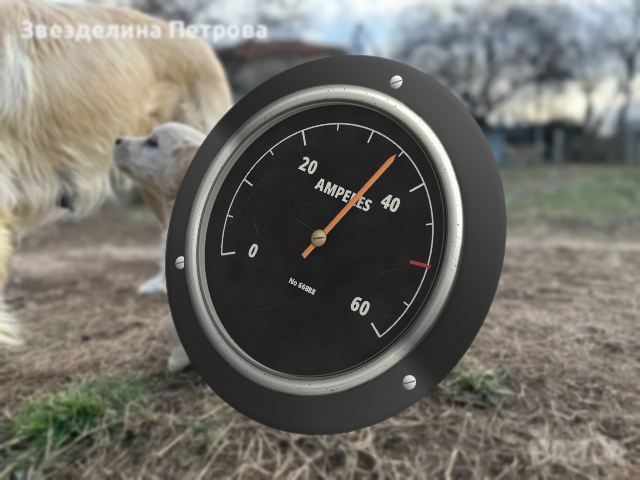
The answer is 35 A
